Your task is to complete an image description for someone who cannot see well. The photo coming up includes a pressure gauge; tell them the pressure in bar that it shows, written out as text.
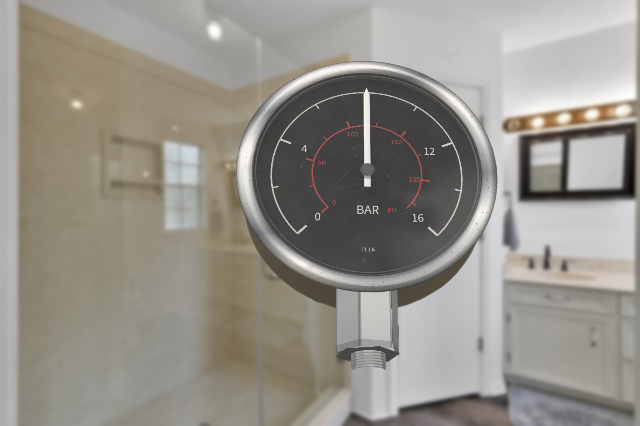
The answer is 8 bar
